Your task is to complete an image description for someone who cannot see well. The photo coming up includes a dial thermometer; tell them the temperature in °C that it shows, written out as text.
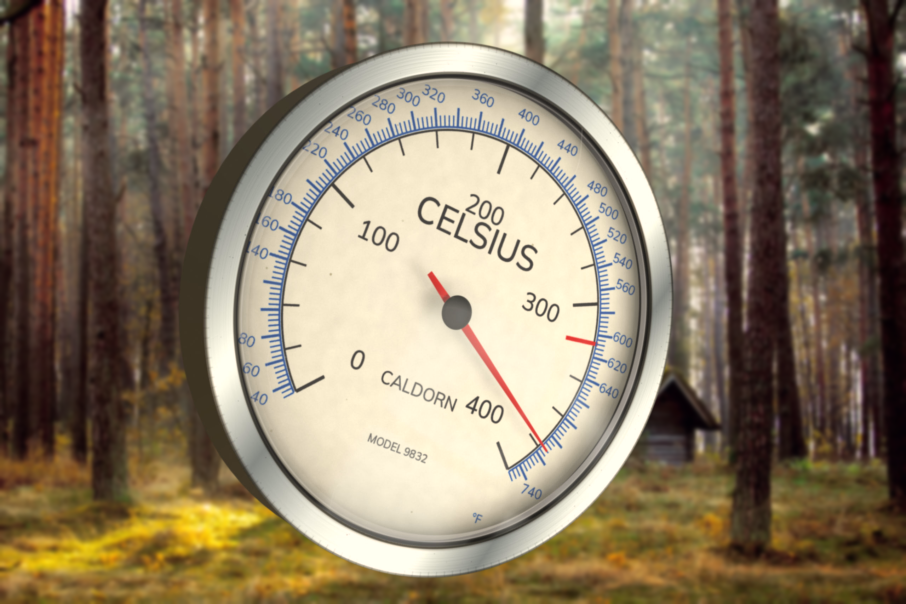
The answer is 380 °C
